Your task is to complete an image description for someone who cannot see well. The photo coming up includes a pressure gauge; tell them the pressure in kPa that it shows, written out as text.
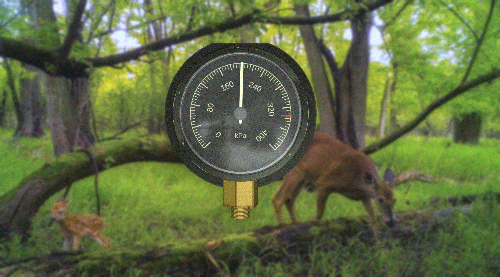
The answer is 200 kPa
